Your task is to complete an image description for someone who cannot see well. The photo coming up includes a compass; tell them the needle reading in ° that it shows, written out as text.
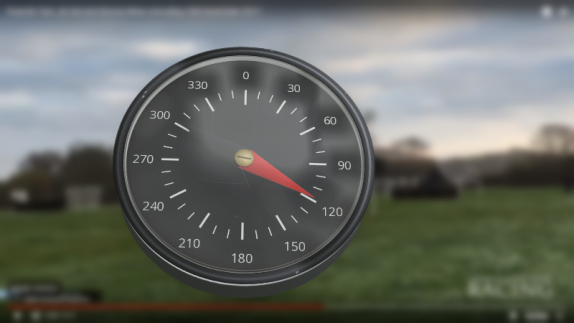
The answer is 120 °
